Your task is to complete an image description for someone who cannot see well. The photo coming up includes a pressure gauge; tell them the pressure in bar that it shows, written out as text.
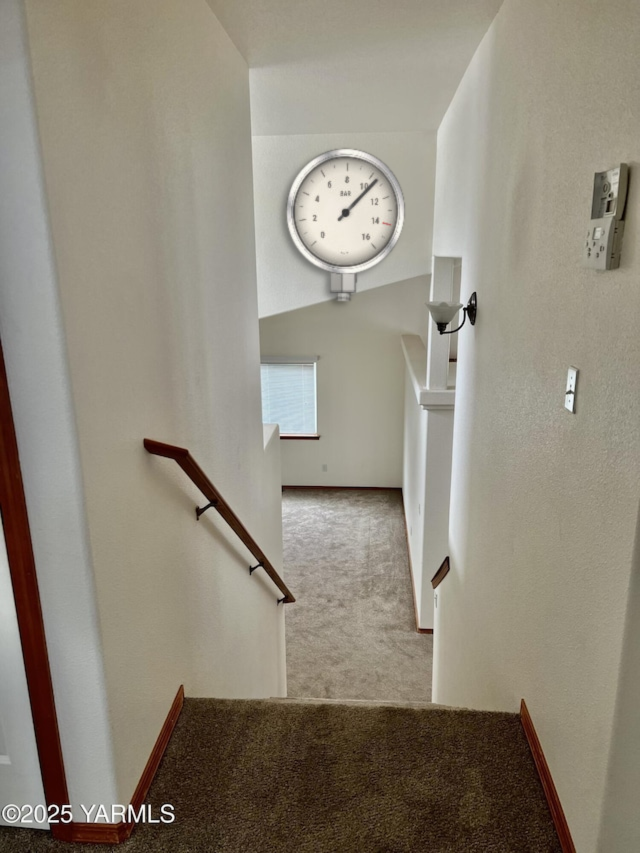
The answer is 10.5 bar
